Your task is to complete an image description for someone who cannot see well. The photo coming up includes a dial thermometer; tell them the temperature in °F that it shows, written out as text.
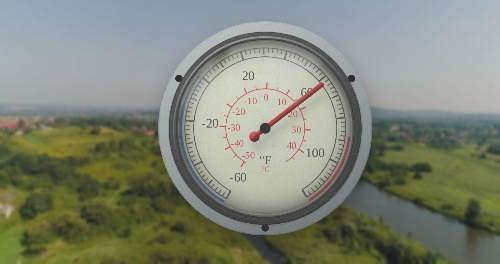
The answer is 62 °F
